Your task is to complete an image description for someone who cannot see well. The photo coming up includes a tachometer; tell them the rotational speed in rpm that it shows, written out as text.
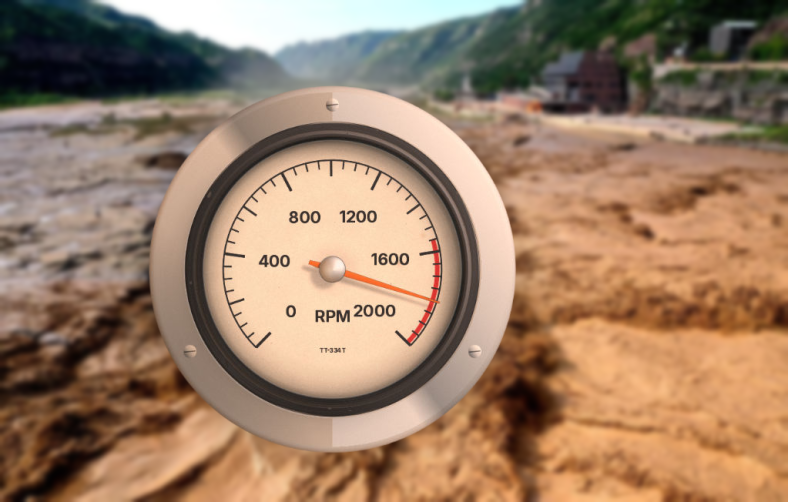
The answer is 1800 rpm
